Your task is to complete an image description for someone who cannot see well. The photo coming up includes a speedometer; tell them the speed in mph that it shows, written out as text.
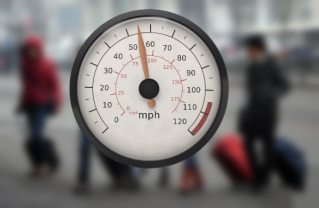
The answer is 55 mph
